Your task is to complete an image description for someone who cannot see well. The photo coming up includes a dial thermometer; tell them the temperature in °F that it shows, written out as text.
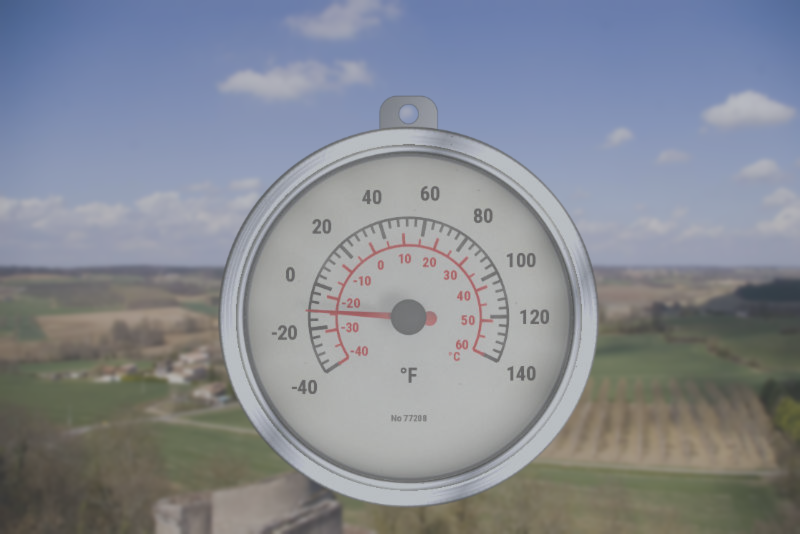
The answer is -12 °F
